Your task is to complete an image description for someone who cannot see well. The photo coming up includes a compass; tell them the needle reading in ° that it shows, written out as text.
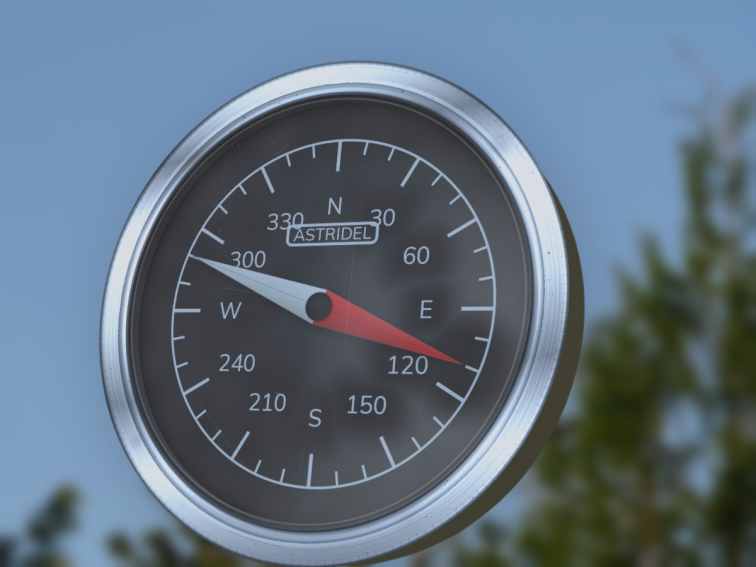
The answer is 110 °
